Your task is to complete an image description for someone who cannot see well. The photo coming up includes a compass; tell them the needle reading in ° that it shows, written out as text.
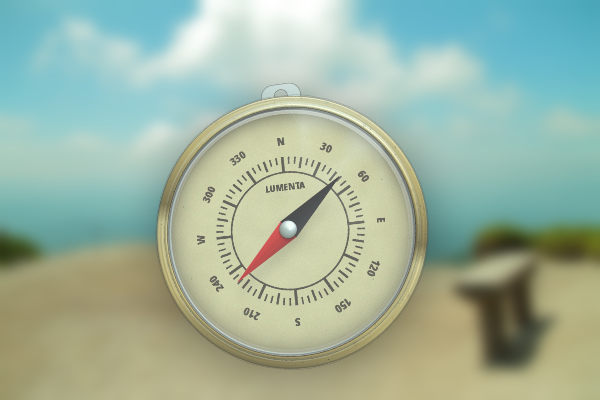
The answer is 230 °
